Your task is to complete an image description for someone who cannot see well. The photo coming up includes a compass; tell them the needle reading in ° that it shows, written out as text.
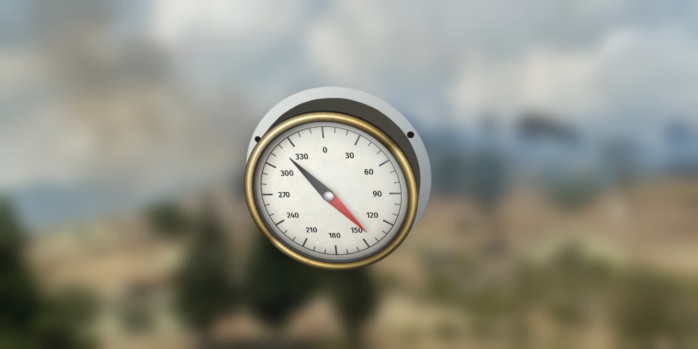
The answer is 140 °
